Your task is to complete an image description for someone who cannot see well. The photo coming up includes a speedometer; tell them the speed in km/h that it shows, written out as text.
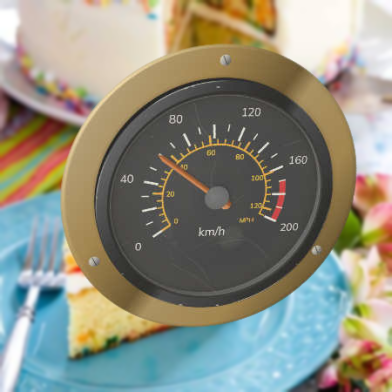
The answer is 60 km/h
